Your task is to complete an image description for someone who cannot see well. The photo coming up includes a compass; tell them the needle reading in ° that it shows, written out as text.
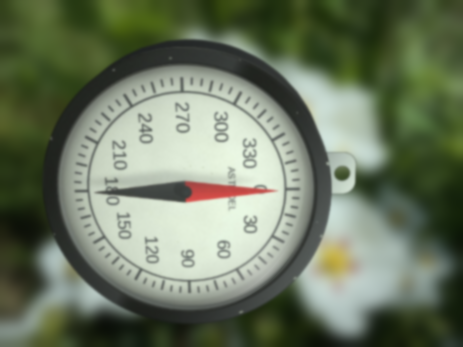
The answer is 0 °
